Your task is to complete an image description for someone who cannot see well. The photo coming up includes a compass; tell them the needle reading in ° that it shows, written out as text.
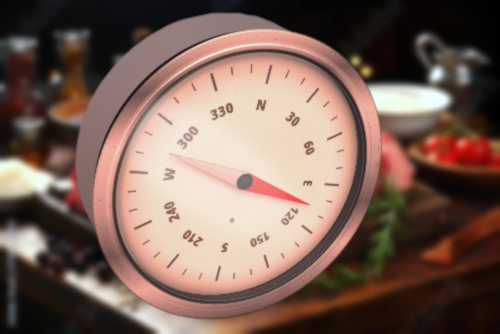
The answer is 105 °
